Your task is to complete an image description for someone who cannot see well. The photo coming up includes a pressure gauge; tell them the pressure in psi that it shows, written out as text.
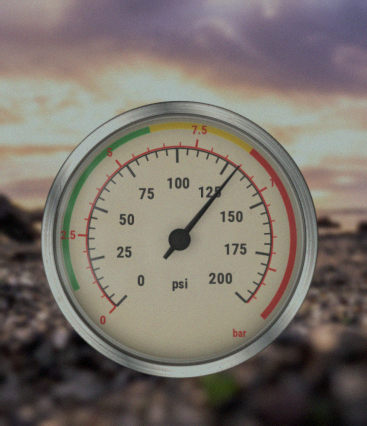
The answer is 130 psi
